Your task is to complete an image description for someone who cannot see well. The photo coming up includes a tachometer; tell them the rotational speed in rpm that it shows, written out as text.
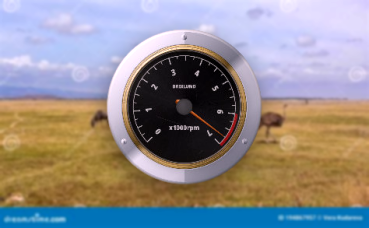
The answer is 6750 rpm
